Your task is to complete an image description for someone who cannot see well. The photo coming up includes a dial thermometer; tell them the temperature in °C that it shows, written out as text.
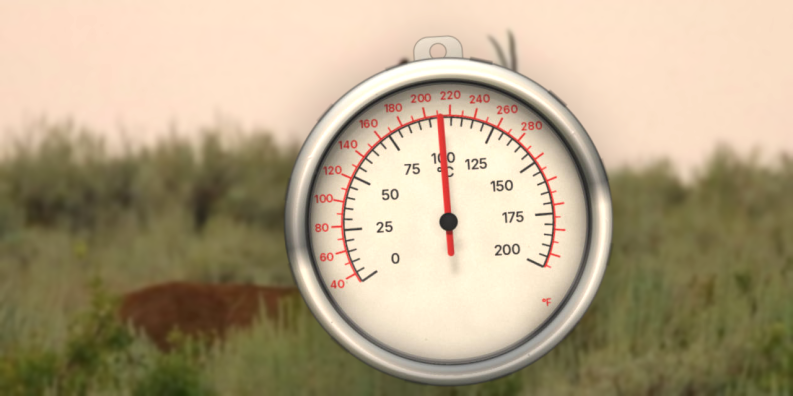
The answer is 100 °C
